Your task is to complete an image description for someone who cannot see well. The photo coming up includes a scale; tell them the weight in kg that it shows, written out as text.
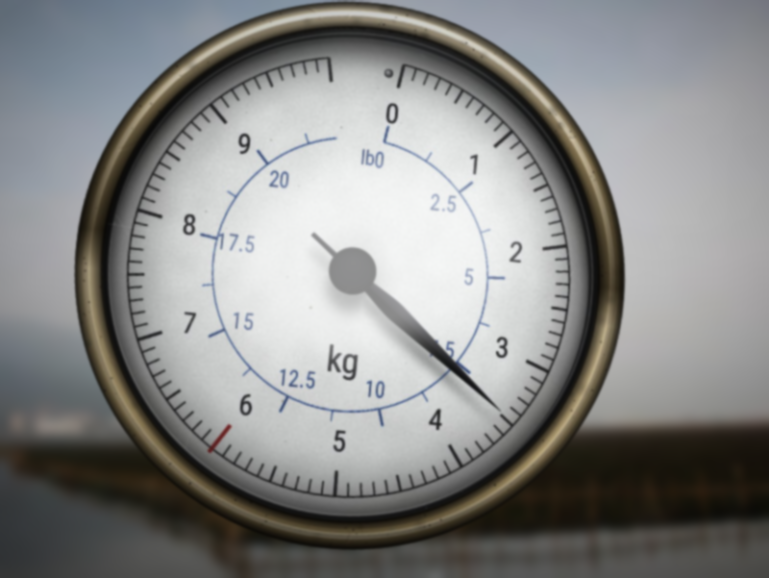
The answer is 3.5 kg
